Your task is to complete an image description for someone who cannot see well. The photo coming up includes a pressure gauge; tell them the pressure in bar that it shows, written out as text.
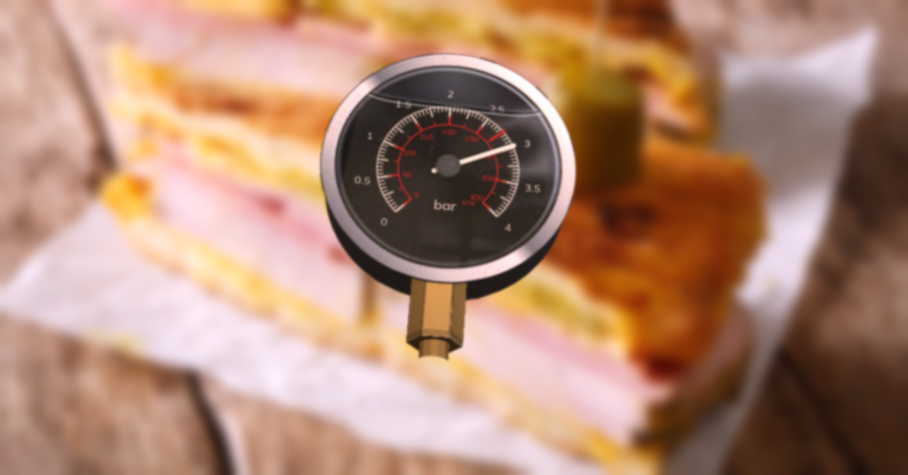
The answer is 3 bar
